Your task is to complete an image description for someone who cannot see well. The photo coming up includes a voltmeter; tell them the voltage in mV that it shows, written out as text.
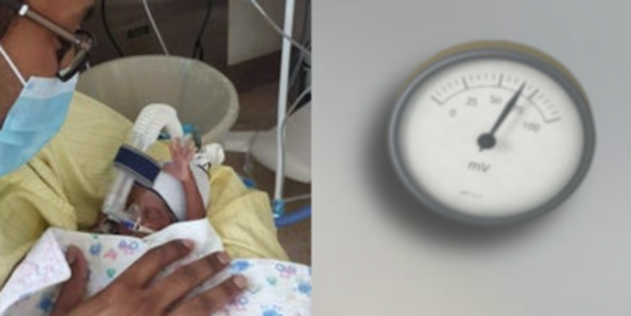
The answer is 65 mV
